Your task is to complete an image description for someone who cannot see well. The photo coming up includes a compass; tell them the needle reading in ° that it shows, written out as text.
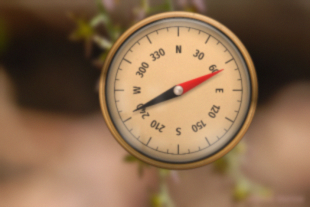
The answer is 65 °
